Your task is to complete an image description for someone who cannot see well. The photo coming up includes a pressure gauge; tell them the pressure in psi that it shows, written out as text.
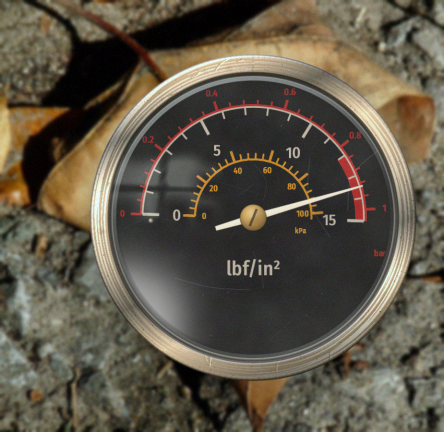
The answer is 13.5 psi
